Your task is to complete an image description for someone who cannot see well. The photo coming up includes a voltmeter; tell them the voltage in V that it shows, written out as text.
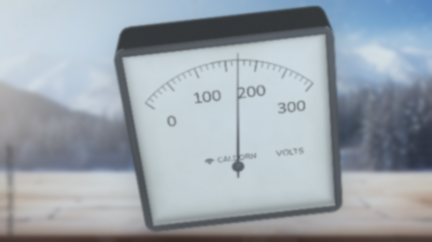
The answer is 170 V
